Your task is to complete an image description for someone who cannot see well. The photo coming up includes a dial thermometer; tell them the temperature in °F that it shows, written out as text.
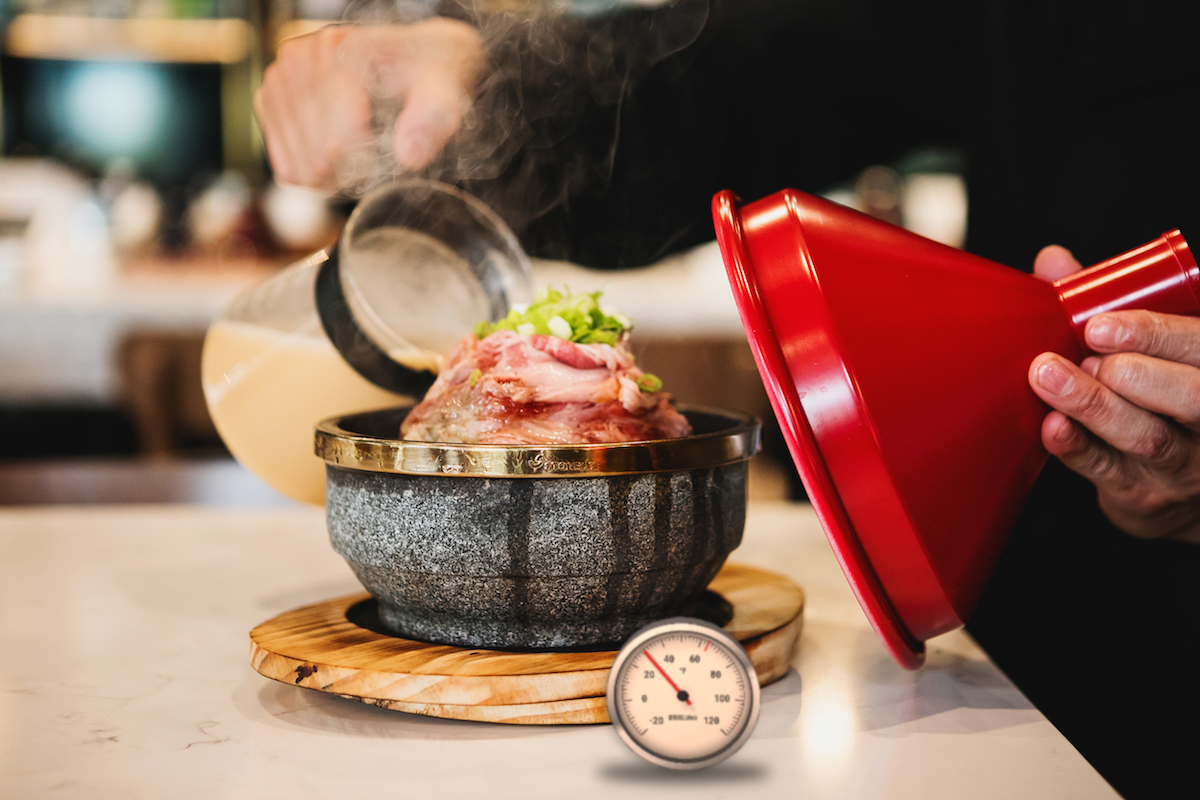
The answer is 30 °F
